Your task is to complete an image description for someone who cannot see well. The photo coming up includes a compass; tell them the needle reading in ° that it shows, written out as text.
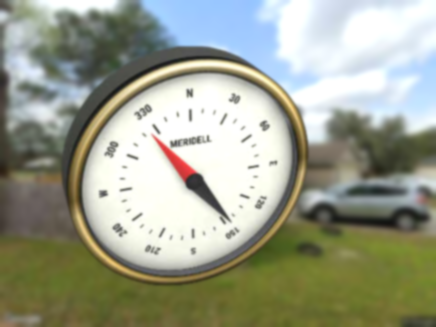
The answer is 325 °
